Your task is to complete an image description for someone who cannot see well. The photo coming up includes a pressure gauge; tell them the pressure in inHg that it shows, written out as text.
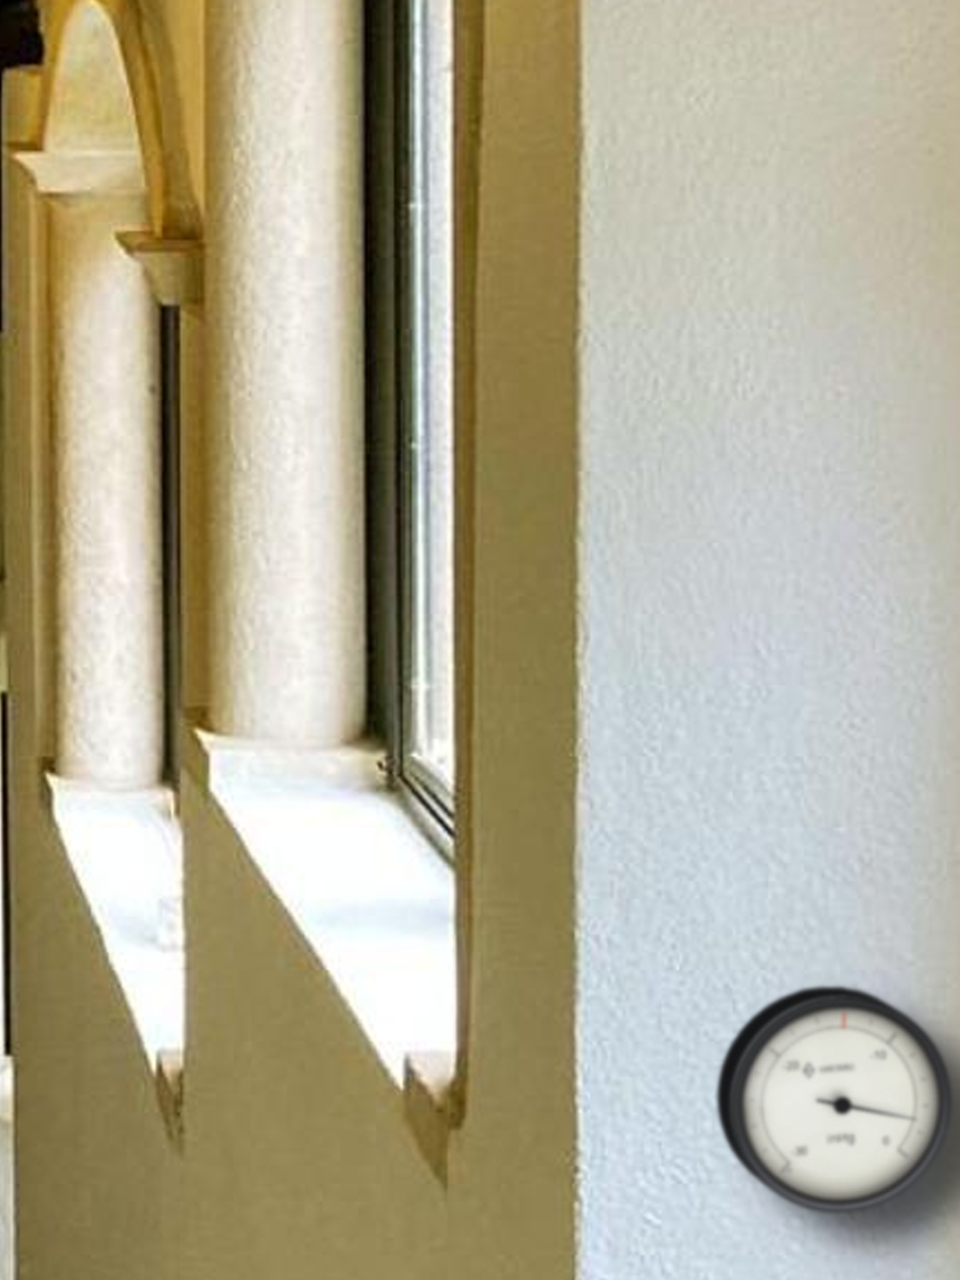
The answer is -3 inHg
